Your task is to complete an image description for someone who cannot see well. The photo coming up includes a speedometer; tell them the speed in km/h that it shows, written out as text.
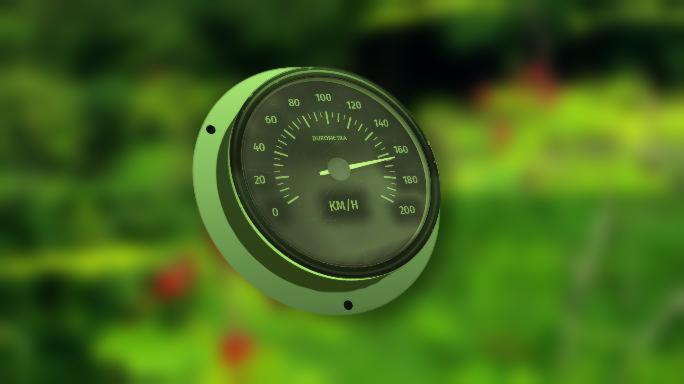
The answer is 165 km/h
